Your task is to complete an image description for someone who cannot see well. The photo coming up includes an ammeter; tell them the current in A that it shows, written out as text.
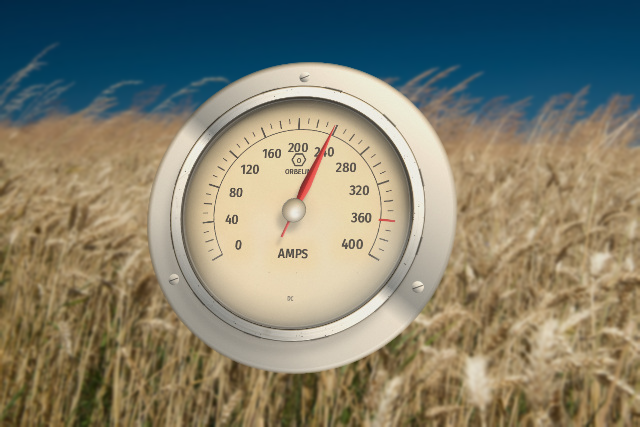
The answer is 240 A
